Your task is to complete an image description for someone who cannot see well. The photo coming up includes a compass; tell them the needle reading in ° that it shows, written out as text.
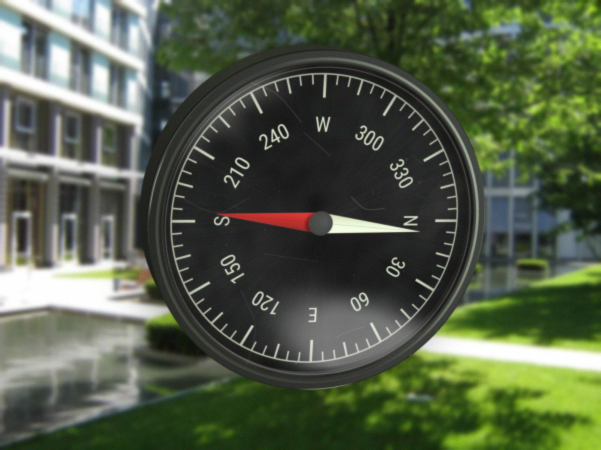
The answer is 185 °
